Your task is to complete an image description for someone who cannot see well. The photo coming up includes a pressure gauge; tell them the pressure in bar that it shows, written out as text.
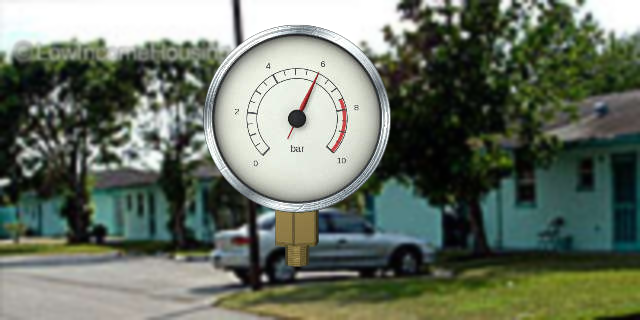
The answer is 6 bar
